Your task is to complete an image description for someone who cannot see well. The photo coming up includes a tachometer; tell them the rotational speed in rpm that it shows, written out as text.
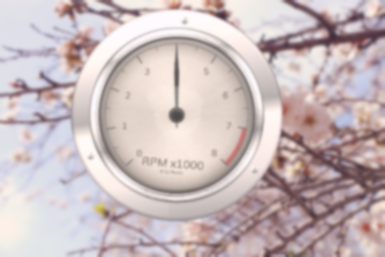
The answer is 4000 rpm
